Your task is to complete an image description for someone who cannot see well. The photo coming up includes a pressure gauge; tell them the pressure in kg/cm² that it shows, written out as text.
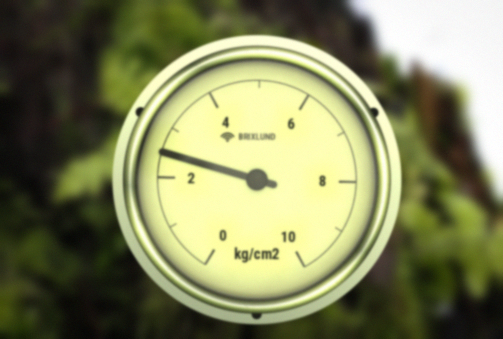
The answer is 2.5 kg/cm²
